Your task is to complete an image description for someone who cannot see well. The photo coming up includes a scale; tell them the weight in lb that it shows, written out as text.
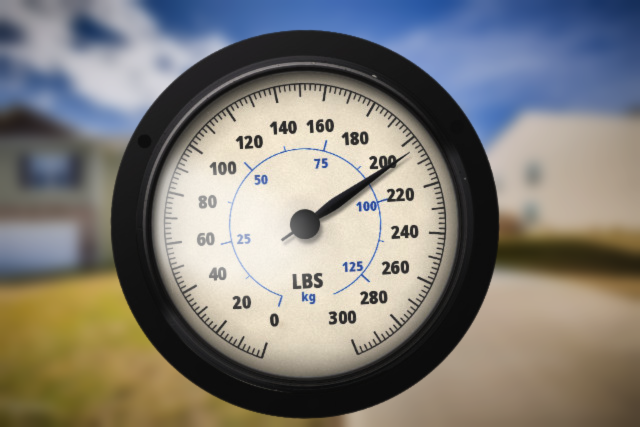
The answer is 204 lb
